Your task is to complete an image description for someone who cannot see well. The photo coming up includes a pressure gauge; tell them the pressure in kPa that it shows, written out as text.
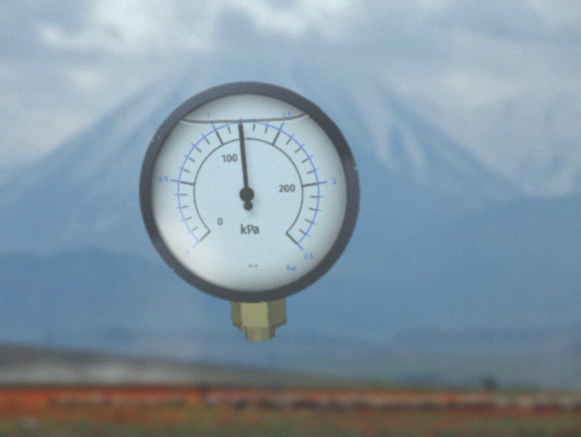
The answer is 120 kPa
